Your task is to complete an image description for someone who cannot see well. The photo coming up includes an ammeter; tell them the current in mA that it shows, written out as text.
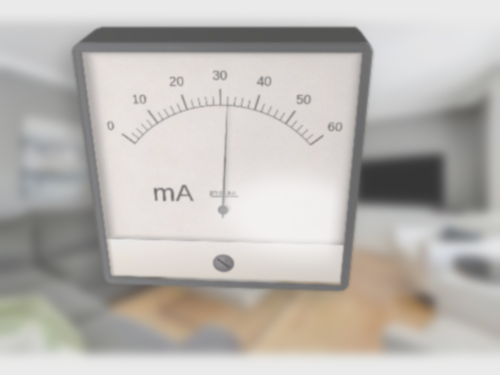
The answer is 32 mA
